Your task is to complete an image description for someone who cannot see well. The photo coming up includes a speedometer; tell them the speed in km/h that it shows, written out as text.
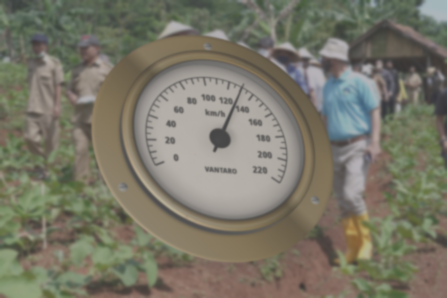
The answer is 130 km/h
